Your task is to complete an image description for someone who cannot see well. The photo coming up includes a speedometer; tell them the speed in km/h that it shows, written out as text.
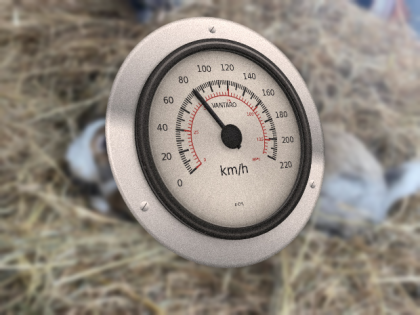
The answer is 80 km/h
